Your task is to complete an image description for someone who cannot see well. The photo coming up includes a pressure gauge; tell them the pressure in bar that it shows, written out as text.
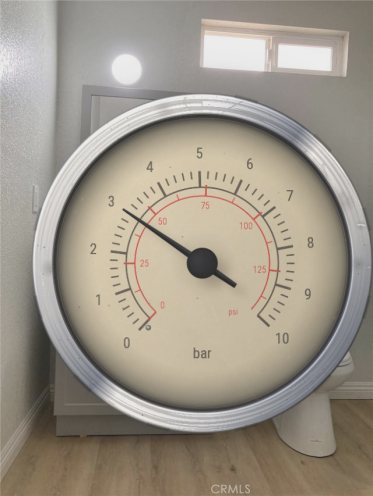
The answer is 3 bar
